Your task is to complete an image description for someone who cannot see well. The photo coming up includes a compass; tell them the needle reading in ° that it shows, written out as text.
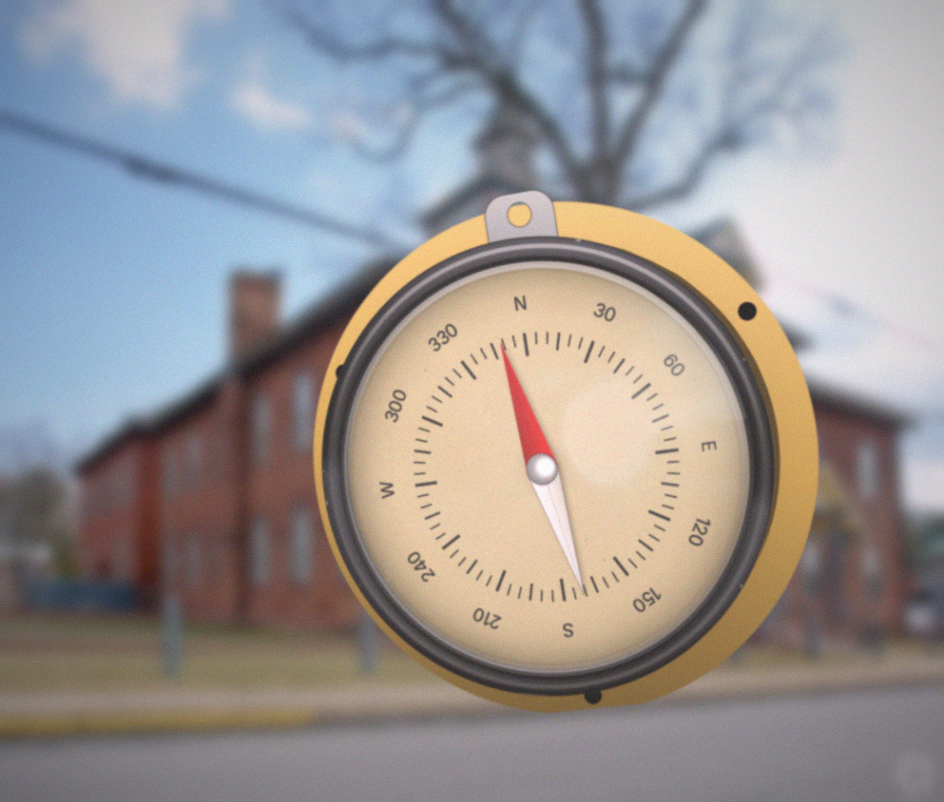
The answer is 350 °
